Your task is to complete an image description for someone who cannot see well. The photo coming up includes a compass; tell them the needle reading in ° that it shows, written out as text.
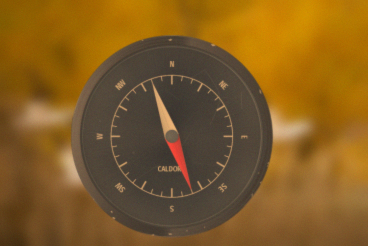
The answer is 160 °
